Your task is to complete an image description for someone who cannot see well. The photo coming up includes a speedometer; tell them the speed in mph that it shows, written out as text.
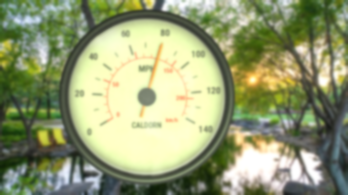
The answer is 80 mph
